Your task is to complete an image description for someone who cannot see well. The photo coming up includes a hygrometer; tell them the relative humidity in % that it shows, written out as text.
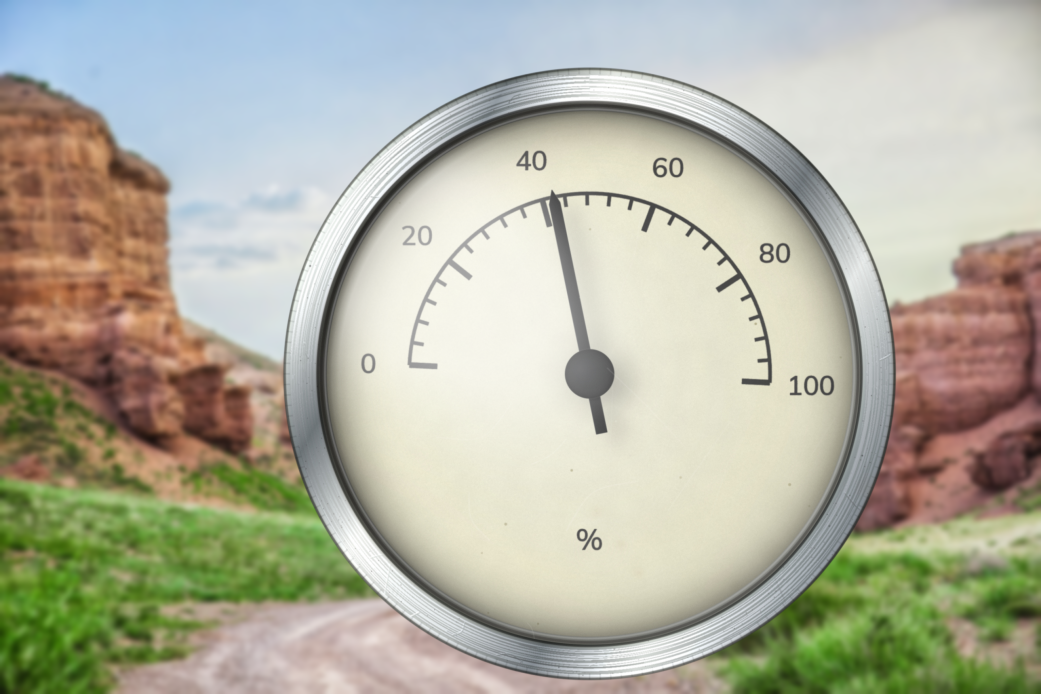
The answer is 42 %
